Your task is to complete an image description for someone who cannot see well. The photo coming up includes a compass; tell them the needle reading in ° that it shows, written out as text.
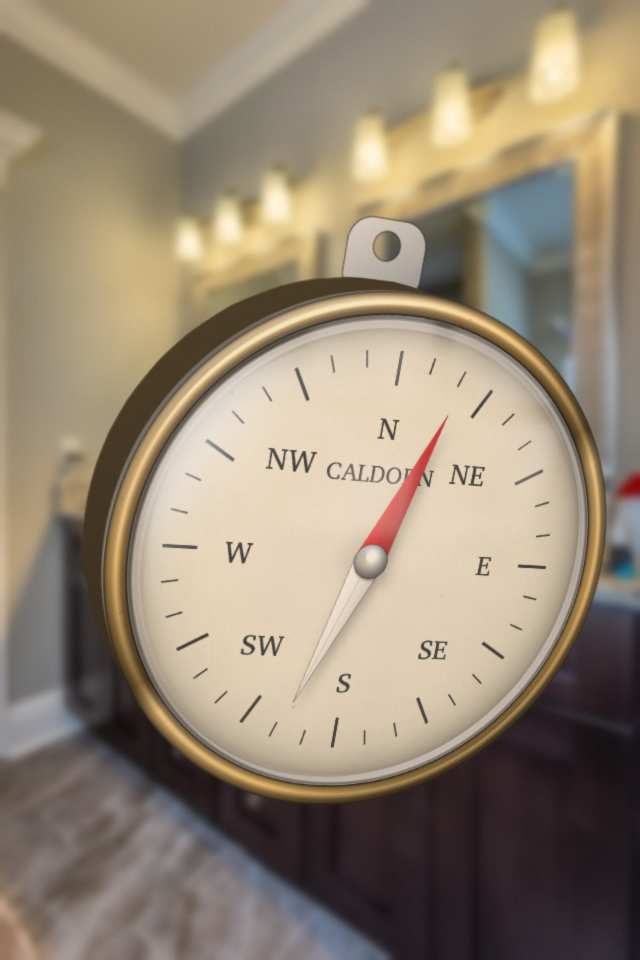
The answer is 20 °
